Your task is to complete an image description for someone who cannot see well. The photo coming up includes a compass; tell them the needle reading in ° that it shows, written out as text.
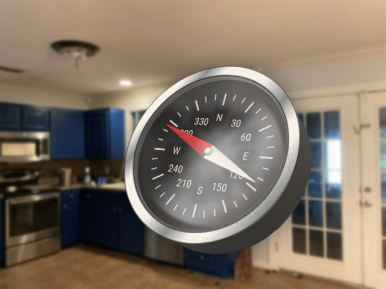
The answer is 295 °
